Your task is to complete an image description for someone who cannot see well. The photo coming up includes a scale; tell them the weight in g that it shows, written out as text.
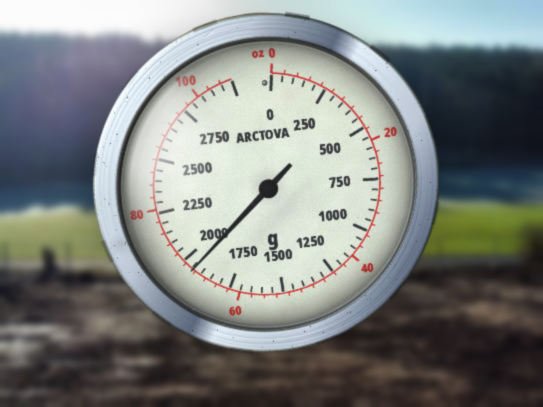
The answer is 1950 g
